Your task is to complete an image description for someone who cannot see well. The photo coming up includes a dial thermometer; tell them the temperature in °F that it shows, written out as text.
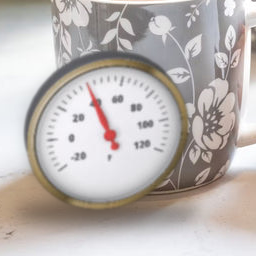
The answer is 40 °F
